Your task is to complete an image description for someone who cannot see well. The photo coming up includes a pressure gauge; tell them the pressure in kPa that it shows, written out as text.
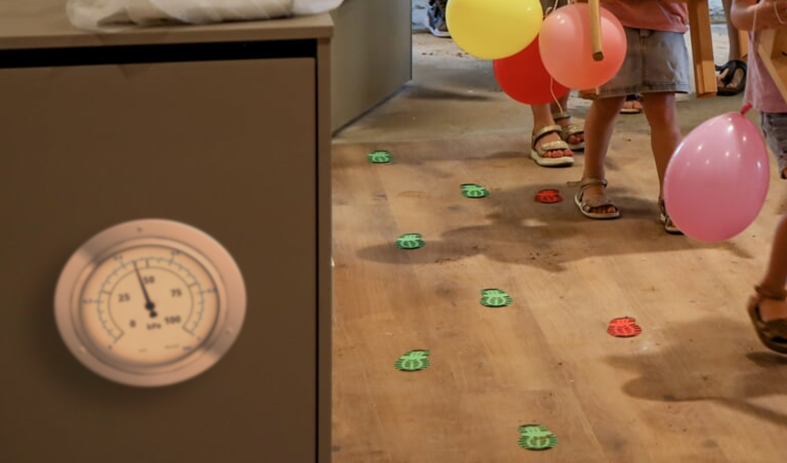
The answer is 45 kPa
